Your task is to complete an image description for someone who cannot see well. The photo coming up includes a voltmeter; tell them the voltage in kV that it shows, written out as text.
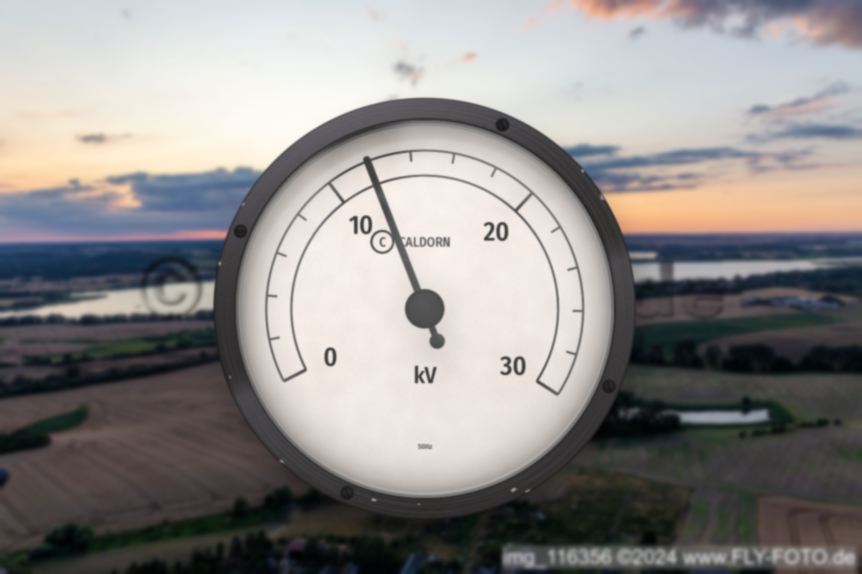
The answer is 12 kV
